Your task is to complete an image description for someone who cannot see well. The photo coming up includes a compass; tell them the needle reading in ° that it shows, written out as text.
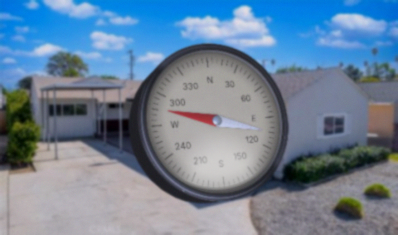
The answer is 285 °
